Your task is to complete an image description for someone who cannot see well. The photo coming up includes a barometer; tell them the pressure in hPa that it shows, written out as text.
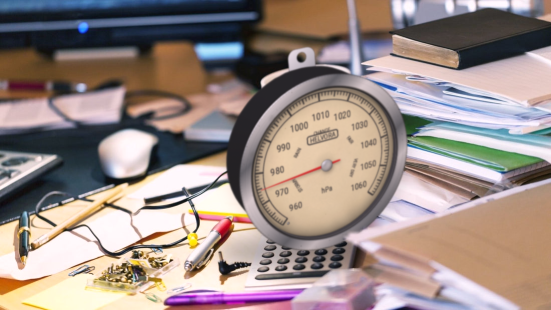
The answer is 975 hPa
